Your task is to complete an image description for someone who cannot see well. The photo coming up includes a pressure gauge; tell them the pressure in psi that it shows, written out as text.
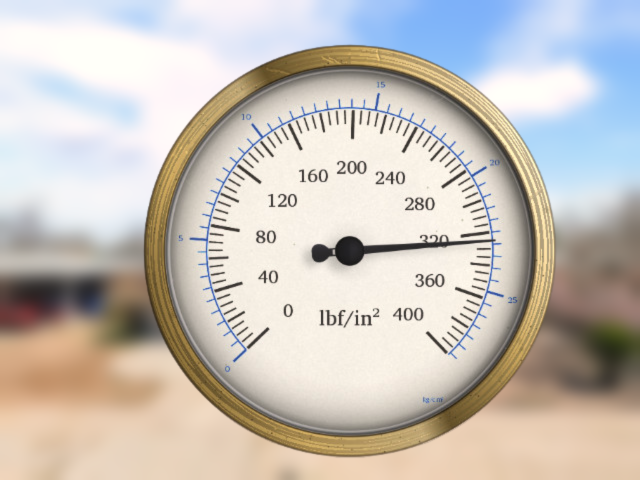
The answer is 325 psi
